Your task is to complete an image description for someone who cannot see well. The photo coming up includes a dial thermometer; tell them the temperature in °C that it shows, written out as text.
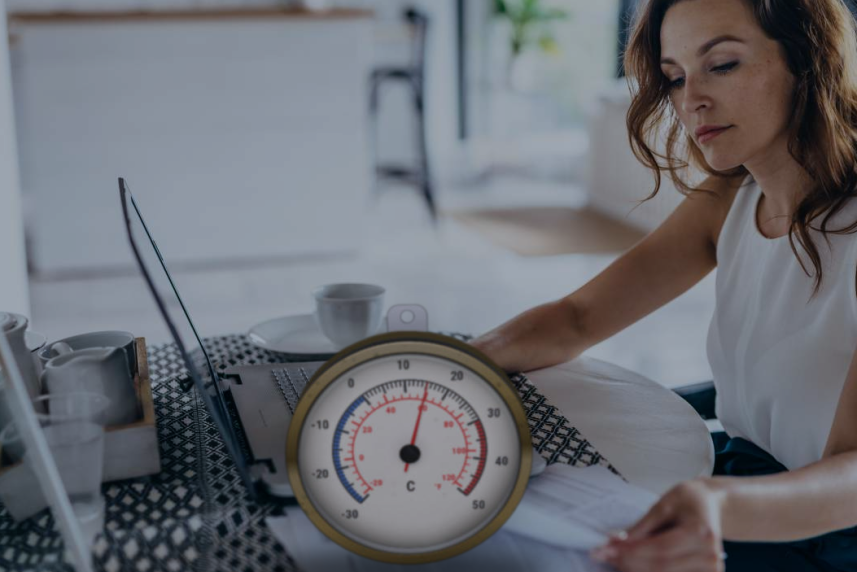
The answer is 15 °C
